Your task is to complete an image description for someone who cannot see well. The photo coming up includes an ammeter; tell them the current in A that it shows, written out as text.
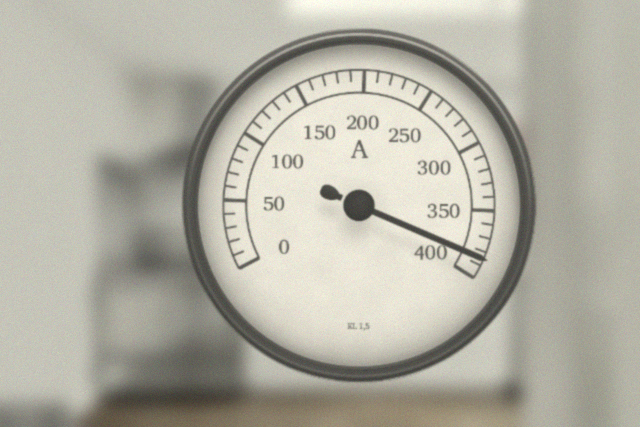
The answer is 385 A
